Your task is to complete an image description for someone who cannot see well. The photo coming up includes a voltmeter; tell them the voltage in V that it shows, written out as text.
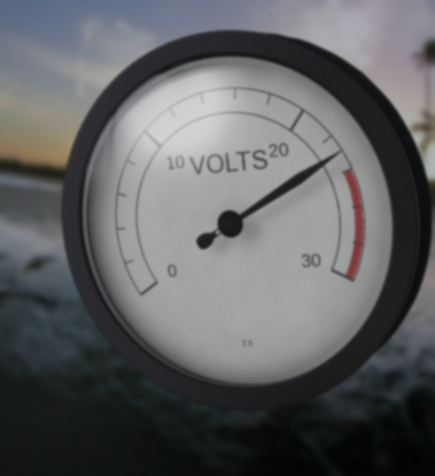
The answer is 23 V
